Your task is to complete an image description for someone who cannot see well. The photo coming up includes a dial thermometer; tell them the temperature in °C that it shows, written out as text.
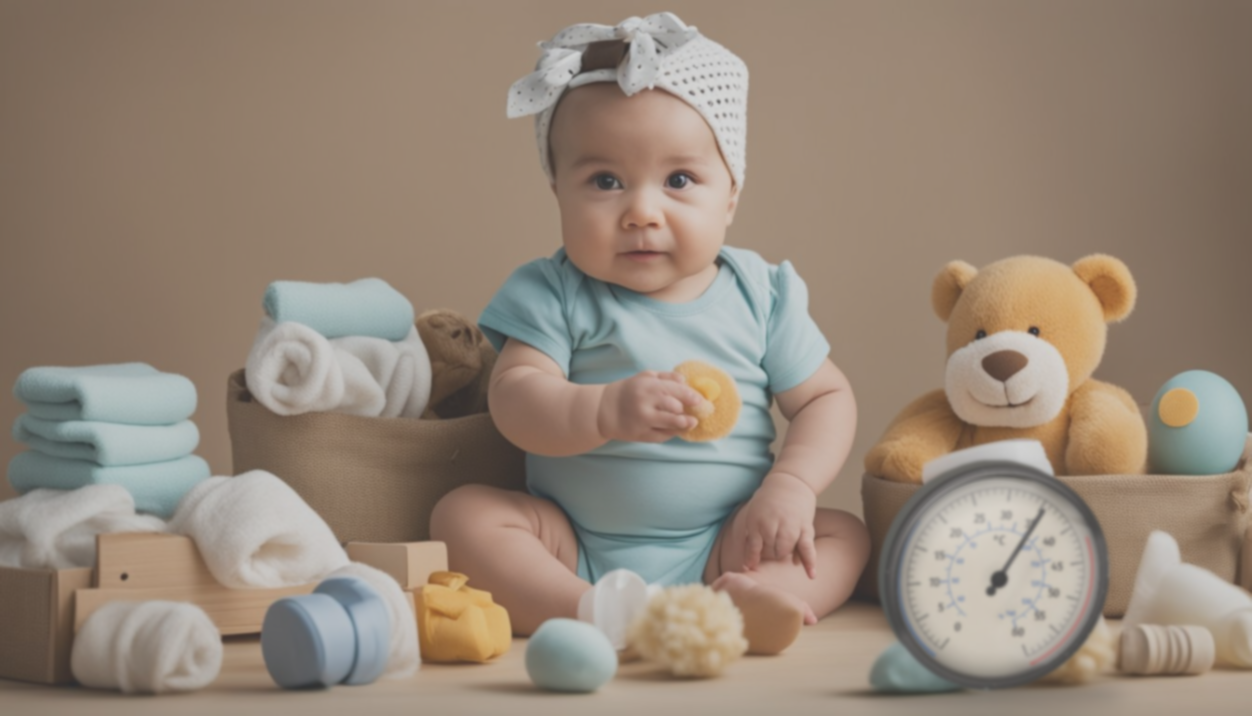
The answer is 35 °C
